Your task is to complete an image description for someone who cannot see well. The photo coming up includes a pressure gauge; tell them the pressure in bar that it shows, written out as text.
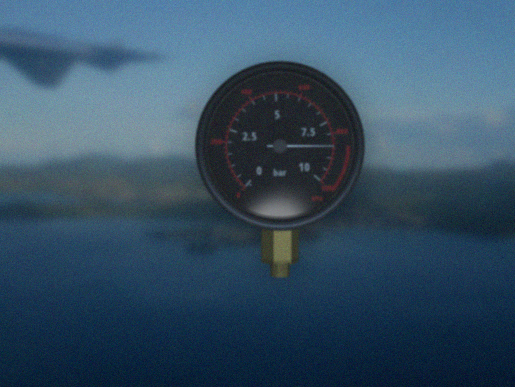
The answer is 8.5 bar
